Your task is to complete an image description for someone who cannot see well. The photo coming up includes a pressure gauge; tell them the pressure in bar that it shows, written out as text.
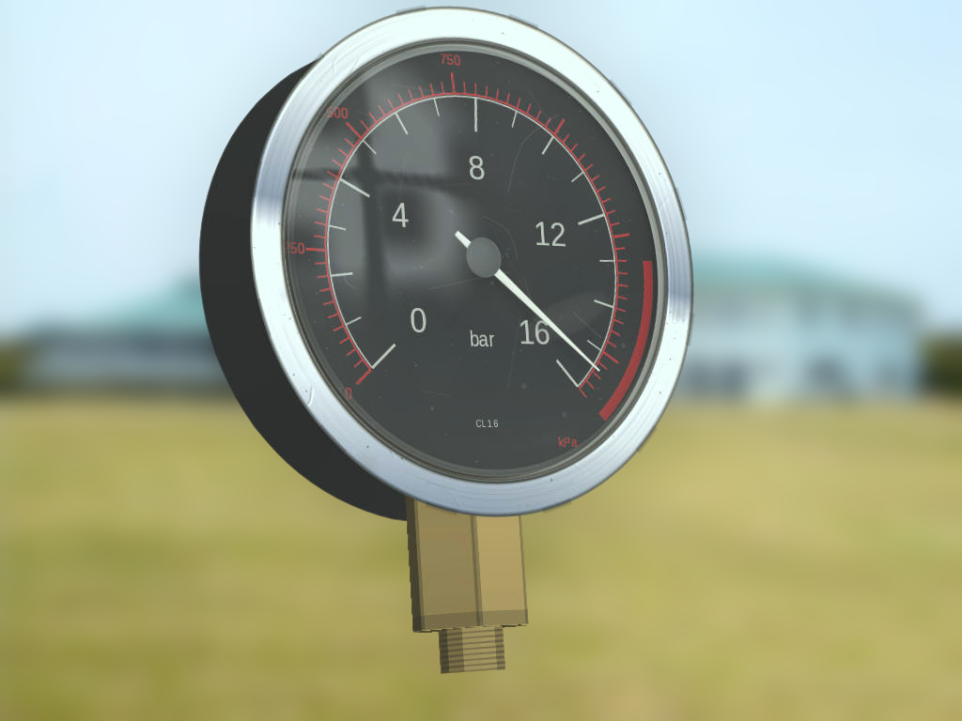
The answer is 15.5 bar
